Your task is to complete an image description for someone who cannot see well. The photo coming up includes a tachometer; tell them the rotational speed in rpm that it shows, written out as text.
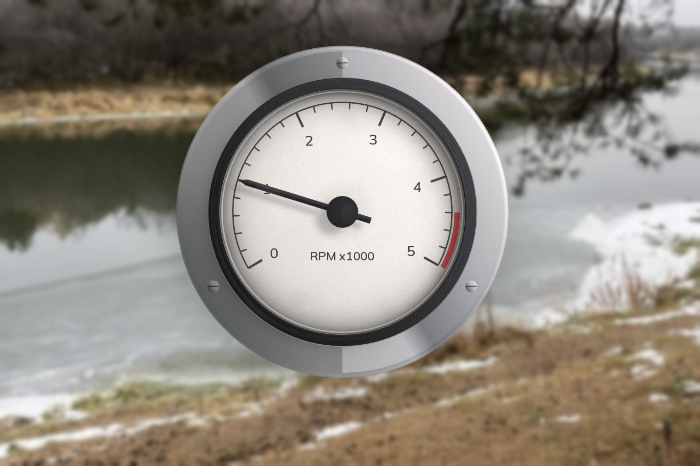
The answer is 1000 rpm
